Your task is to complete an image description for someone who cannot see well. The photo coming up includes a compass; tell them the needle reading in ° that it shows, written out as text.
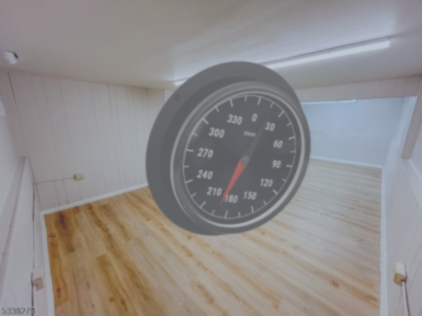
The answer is 195 °
